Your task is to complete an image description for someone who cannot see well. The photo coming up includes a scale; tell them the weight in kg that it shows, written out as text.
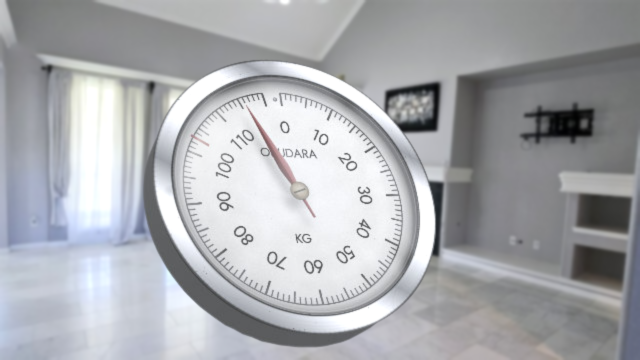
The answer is 115 kg
